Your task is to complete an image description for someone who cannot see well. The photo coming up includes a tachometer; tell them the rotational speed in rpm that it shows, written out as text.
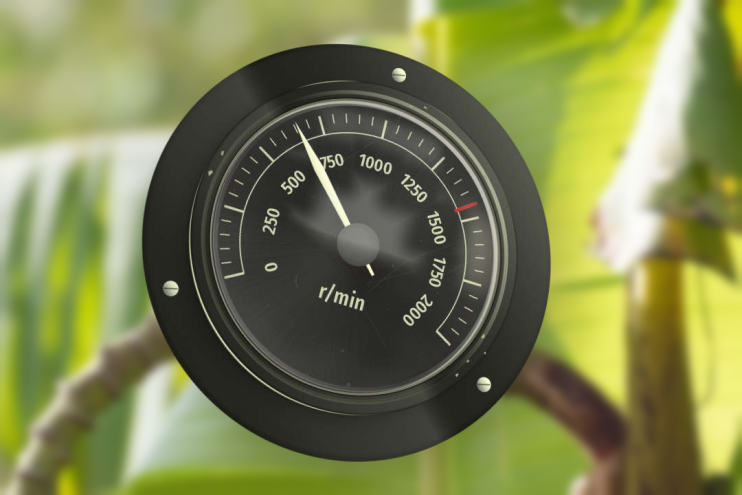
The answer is 650 rpm
